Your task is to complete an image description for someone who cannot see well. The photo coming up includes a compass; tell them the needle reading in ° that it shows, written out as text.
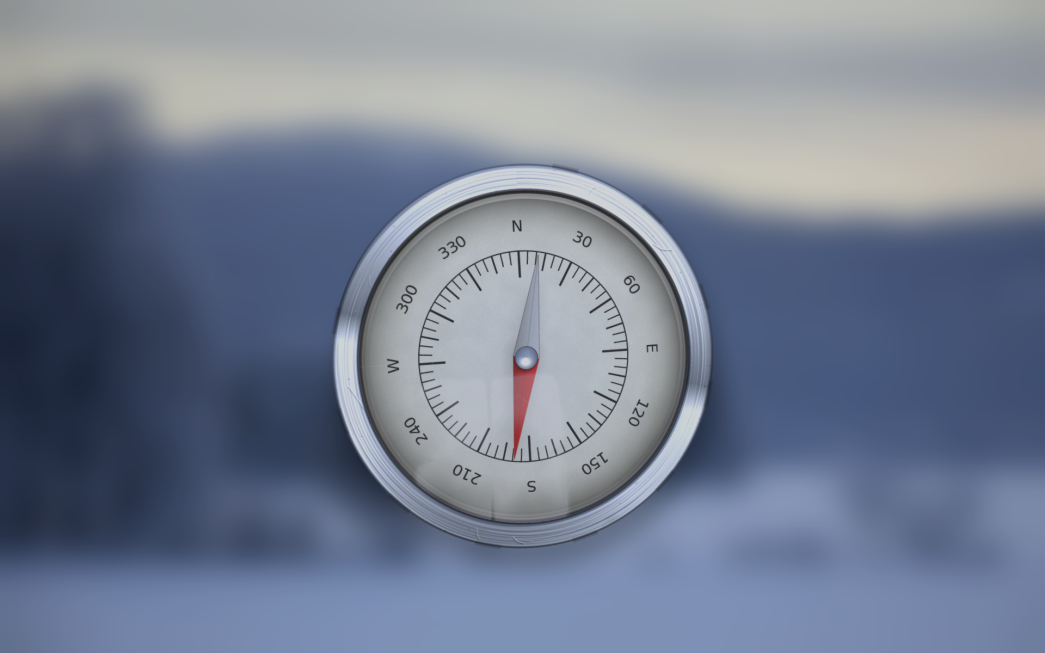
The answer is 190 °
